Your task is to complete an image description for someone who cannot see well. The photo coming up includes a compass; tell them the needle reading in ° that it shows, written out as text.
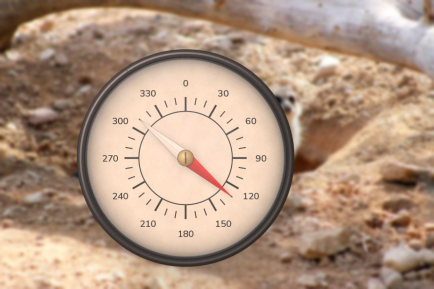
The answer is 130 °
